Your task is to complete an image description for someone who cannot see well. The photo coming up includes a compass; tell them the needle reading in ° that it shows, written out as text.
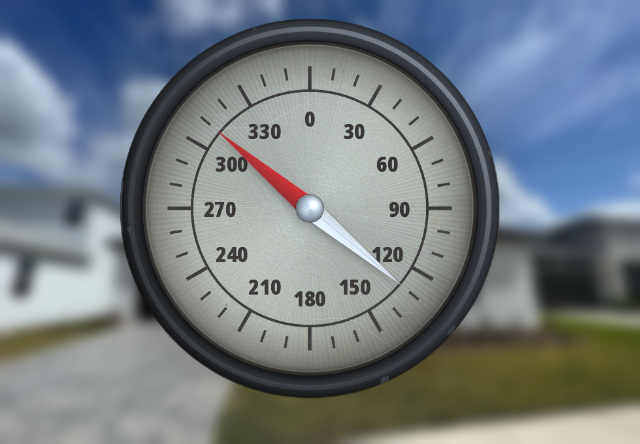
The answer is 310 °
